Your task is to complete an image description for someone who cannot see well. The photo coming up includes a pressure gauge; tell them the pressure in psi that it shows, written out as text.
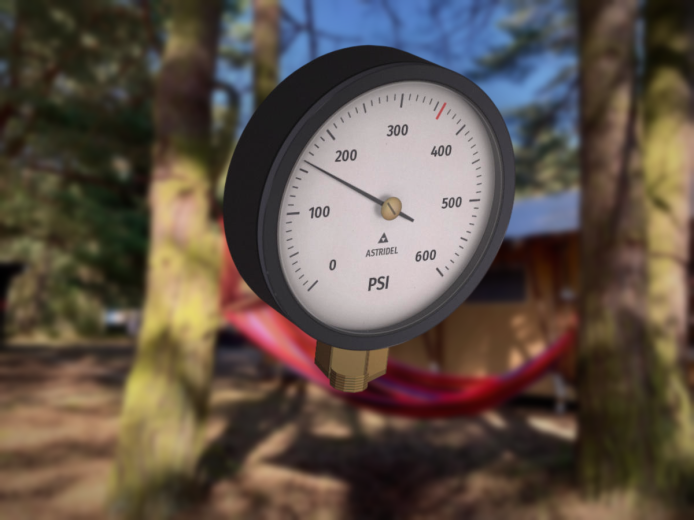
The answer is 160 psi
